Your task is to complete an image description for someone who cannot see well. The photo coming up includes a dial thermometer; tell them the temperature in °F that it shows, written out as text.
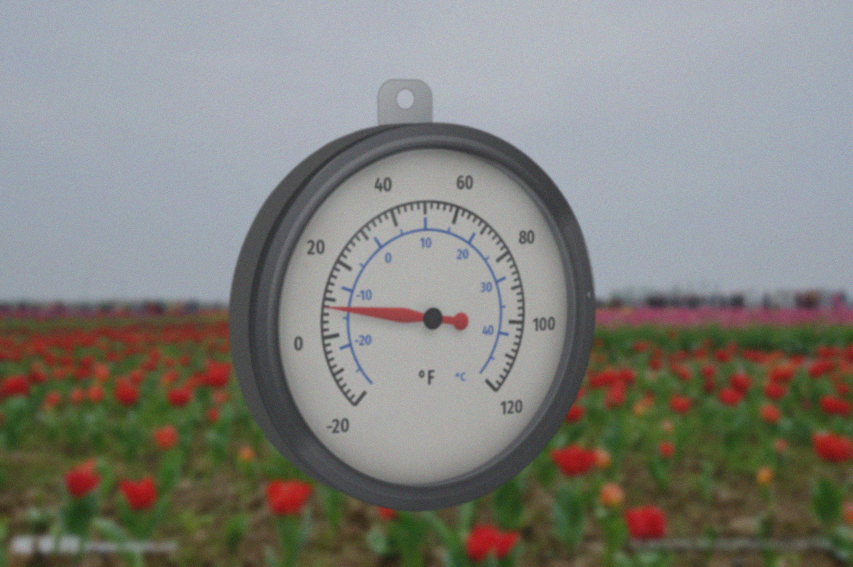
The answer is 8 °F
